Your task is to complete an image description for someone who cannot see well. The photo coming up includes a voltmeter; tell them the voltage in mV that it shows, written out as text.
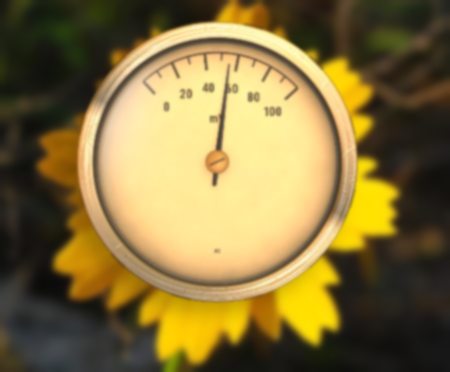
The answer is 55 mV
